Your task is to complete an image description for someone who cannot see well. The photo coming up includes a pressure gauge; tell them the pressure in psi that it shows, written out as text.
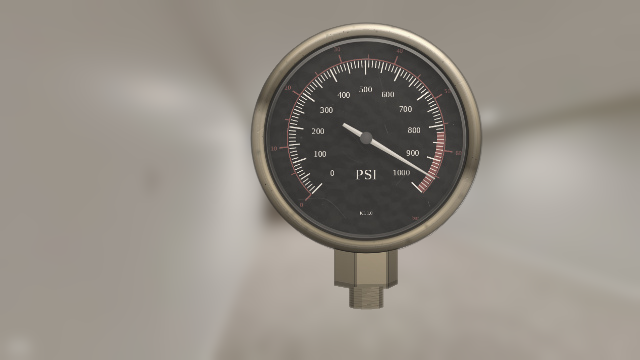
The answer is 950 psi
